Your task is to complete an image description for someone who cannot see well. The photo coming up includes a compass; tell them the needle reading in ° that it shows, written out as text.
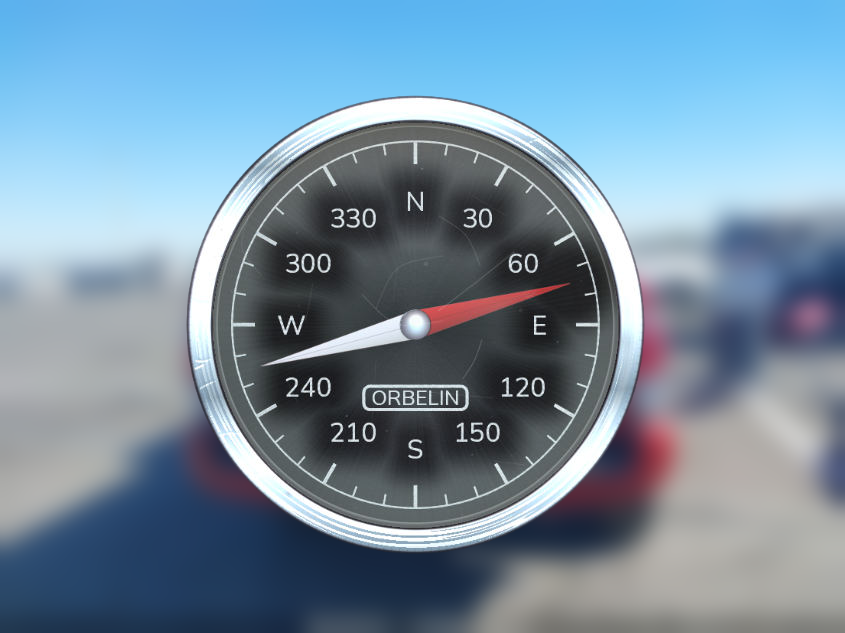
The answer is 75 °
